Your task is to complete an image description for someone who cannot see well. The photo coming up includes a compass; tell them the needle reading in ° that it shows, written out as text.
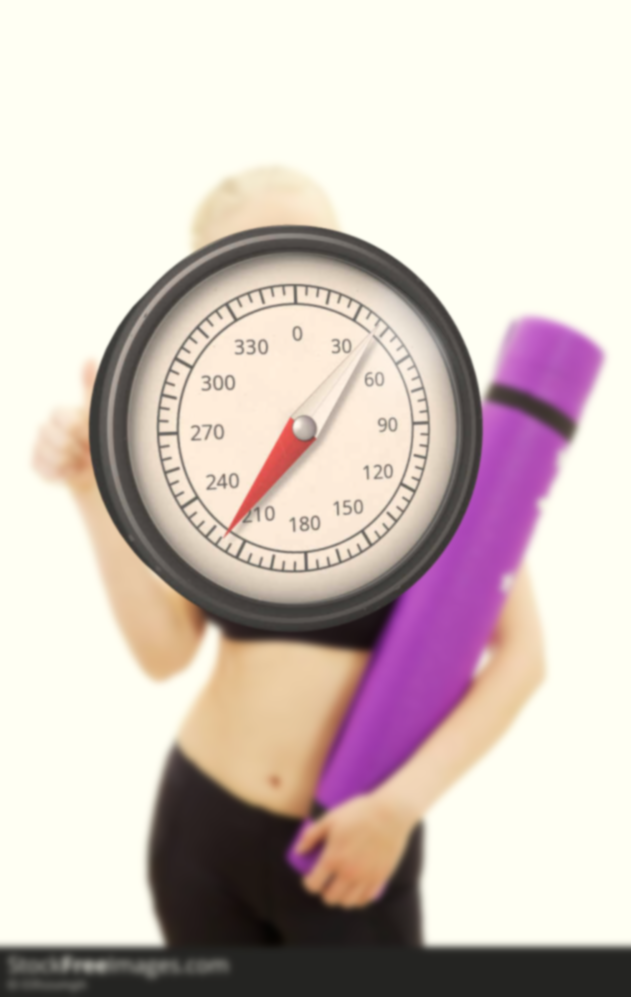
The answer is 220 °
